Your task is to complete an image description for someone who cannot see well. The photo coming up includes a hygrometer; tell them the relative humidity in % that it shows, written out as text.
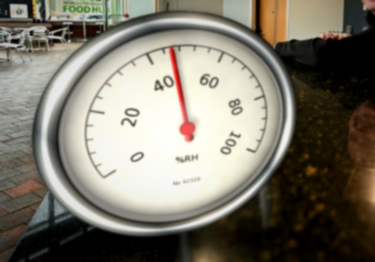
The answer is 46 %
